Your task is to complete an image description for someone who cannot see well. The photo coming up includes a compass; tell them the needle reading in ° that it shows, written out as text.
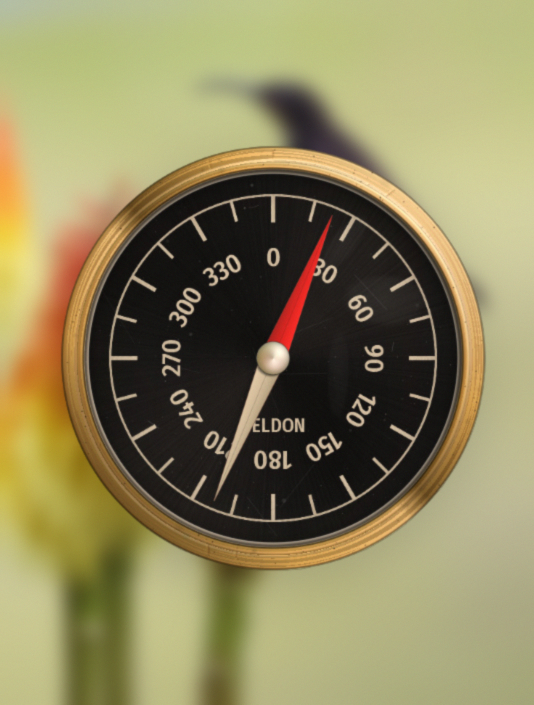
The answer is 22.5 °
